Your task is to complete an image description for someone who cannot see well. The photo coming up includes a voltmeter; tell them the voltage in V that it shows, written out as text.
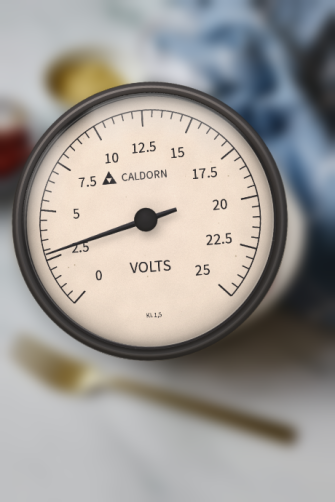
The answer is 2.75 V
